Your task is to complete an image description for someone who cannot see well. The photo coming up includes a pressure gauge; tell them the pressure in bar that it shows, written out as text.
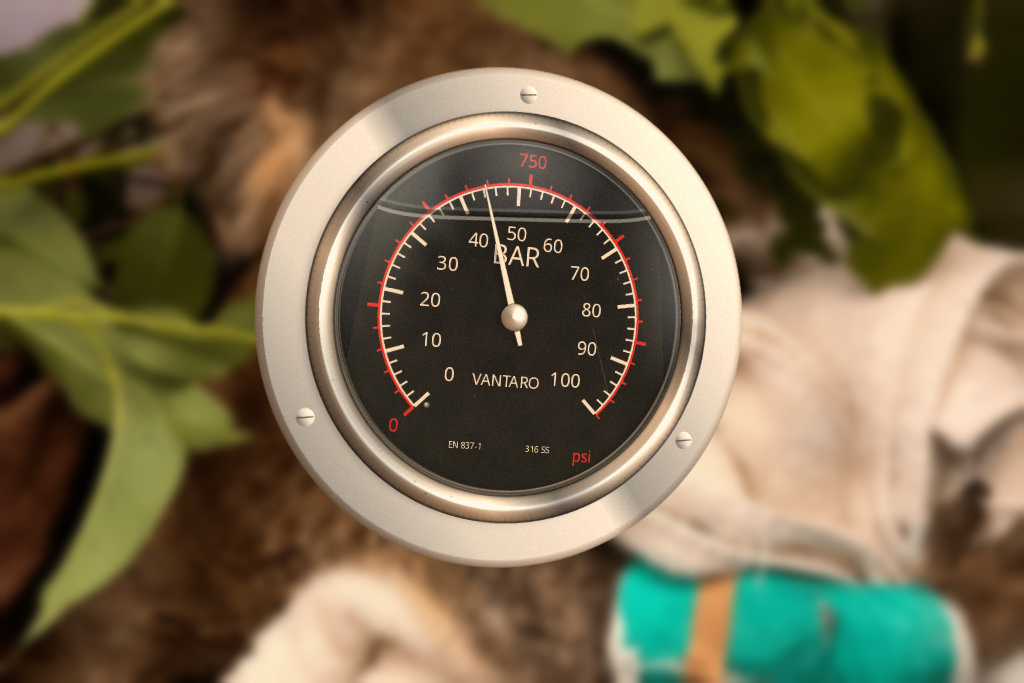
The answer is 44 bar
